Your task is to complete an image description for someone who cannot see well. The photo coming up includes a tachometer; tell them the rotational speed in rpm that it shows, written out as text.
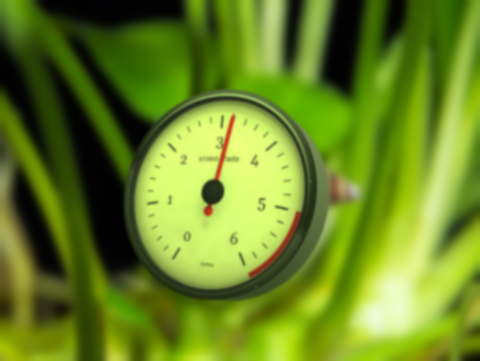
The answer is 3200 rpm
